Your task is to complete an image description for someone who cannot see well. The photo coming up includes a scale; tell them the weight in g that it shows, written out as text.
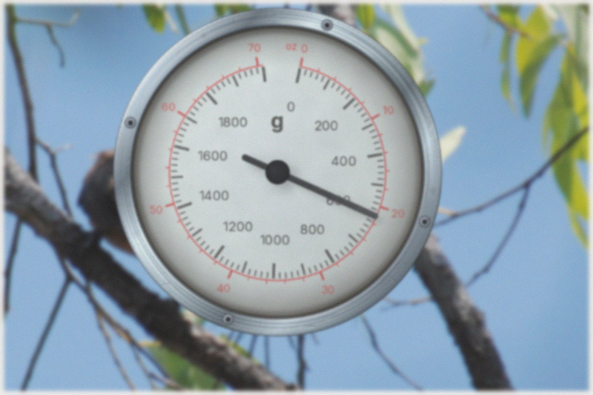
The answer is 600 g
